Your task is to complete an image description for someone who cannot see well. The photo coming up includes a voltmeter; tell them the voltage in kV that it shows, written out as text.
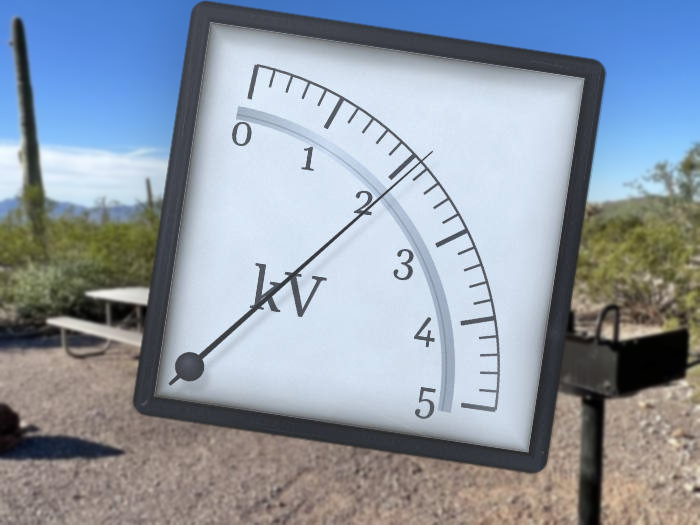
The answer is 2.1 kV
